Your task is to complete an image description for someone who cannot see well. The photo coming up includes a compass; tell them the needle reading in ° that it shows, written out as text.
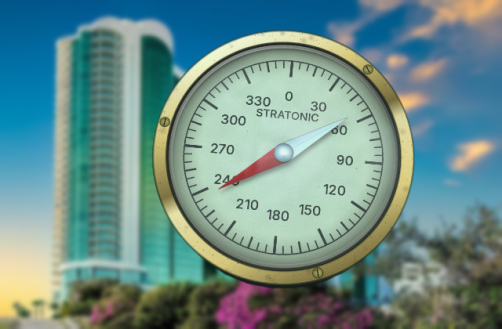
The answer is 235 °
